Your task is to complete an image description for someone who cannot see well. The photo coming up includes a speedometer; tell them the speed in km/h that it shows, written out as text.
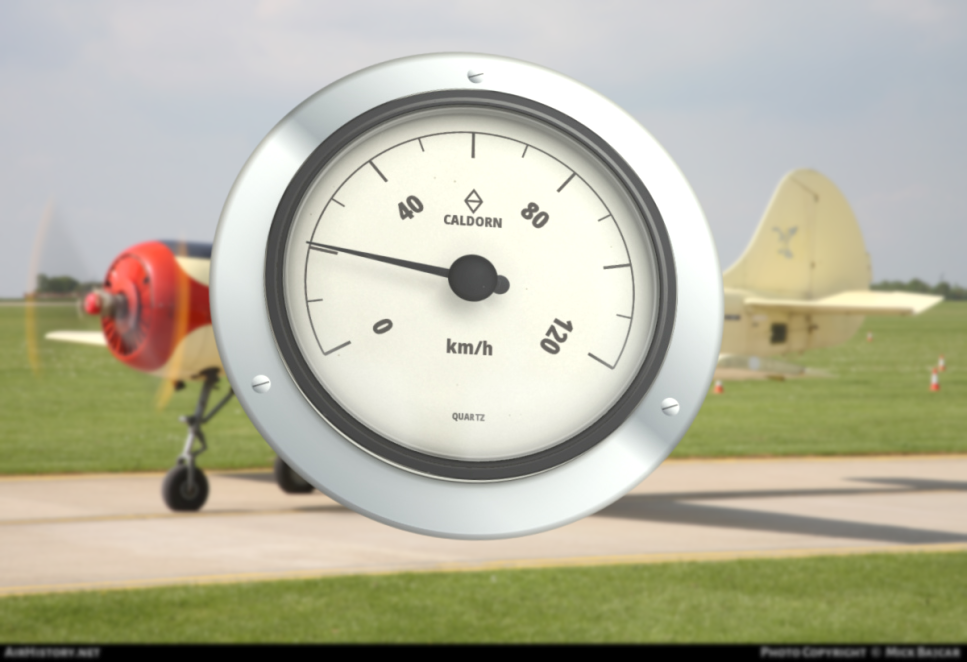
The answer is 20 km/h
